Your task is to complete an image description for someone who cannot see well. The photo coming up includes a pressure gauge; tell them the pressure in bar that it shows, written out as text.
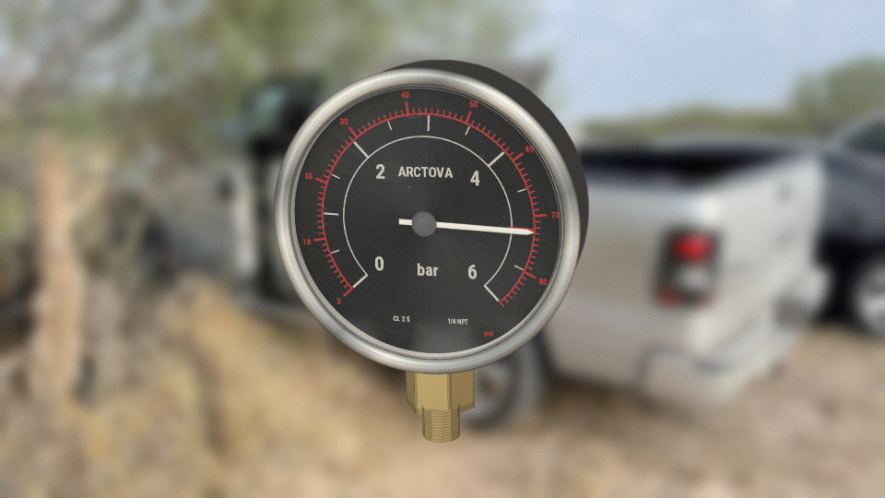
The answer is 5 bar
